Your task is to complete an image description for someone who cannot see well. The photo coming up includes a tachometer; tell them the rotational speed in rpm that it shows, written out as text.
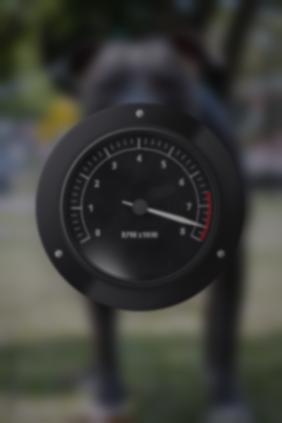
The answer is 7600 rpm
